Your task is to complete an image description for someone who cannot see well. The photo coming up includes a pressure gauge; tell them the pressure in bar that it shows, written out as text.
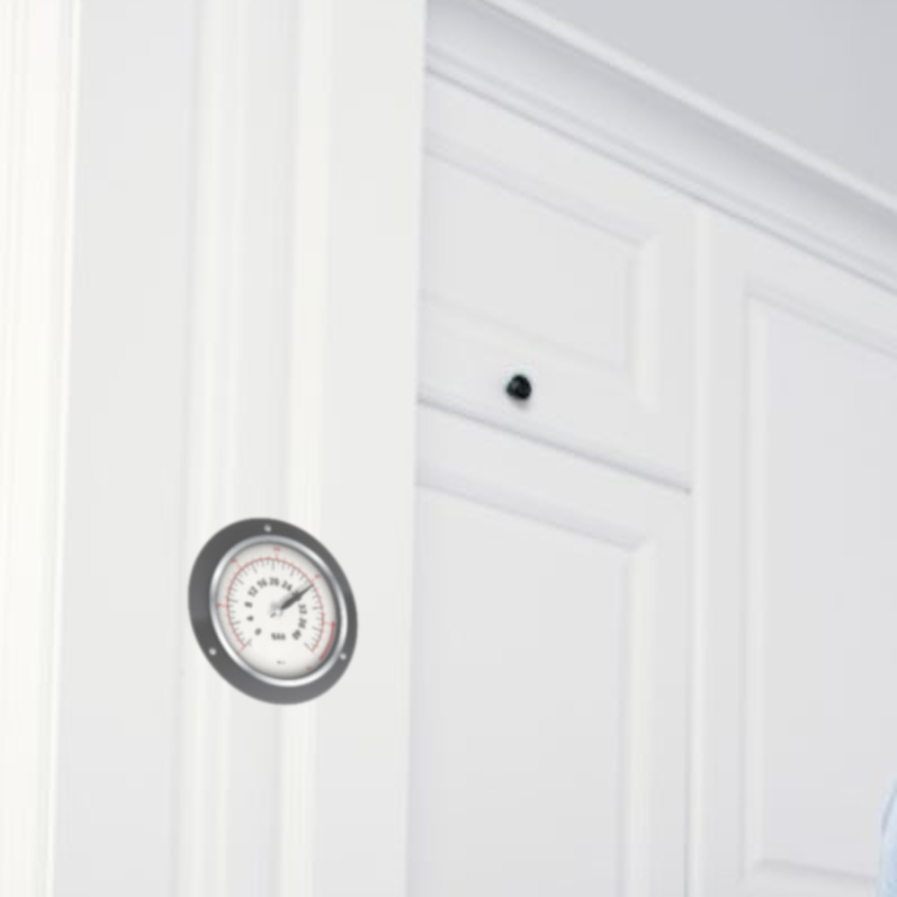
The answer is 28 bar
